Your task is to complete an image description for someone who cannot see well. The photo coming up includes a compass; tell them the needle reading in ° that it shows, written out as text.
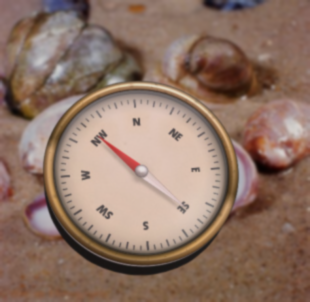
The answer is 315 °
